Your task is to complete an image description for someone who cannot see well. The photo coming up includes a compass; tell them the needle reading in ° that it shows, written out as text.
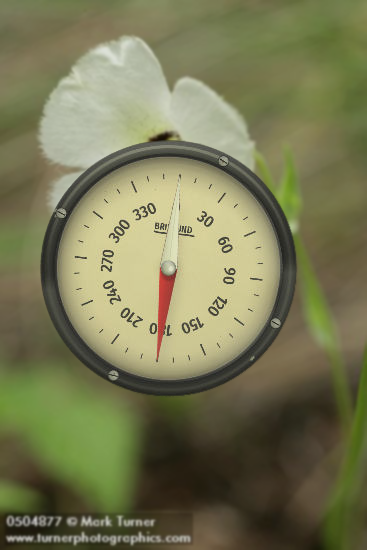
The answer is 180 °
